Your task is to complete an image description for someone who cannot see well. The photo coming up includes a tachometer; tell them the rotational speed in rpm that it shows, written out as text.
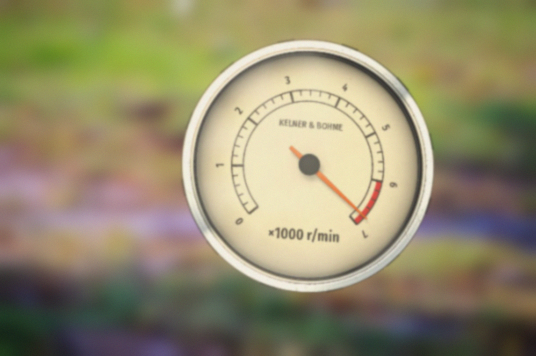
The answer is 6800 rpm
